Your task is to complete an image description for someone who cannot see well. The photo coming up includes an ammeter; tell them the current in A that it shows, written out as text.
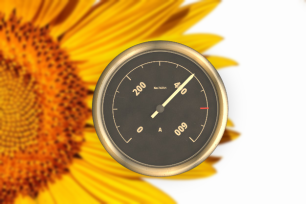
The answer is 400 A
